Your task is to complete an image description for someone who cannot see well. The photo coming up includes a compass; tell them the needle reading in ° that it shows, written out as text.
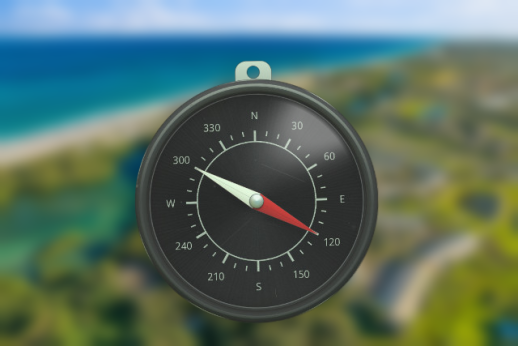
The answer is 120 °
